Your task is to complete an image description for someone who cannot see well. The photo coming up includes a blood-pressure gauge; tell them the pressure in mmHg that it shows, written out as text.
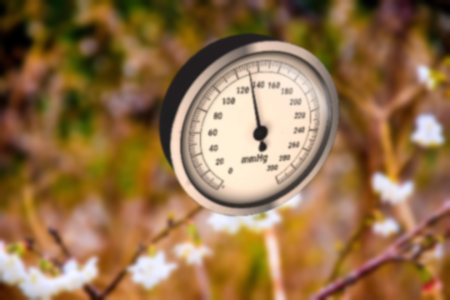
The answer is 130 mmHg
